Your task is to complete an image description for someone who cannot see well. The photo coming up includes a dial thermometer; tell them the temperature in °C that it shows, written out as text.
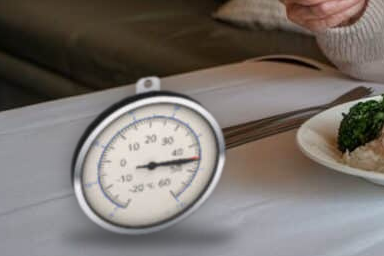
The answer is 45 °C
